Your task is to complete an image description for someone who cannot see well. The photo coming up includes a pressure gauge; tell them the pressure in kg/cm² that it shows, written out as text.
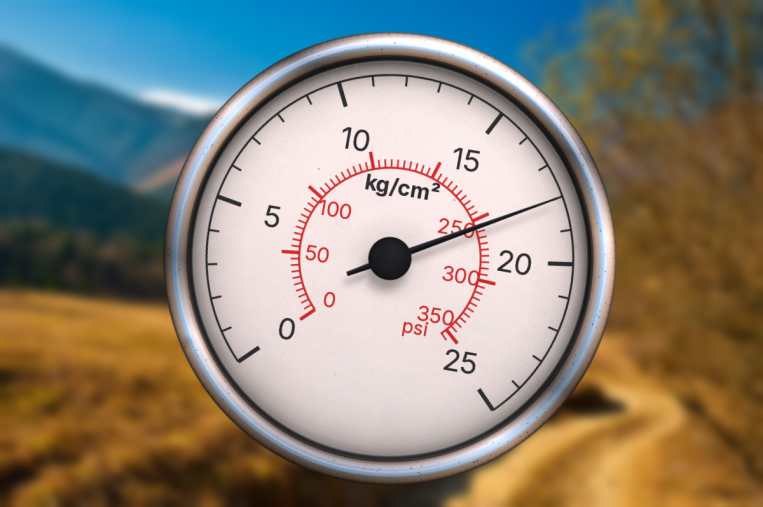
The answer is 18 kg/cm²
